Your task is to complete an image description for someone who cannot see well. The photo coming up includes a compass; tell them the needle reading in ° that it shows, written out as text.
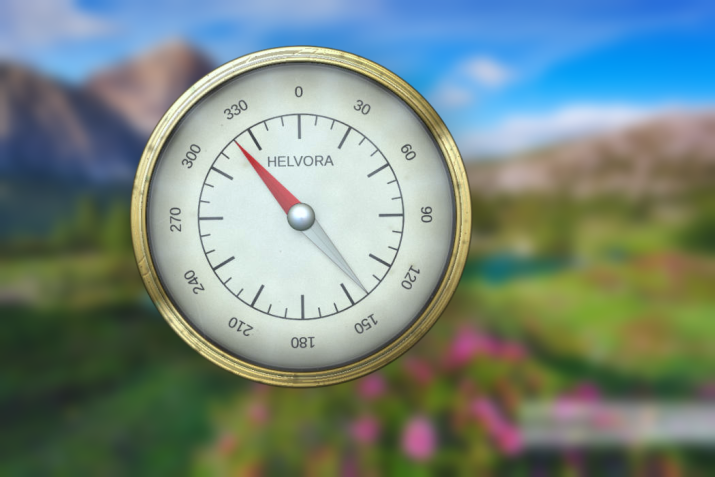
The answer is 320 °
